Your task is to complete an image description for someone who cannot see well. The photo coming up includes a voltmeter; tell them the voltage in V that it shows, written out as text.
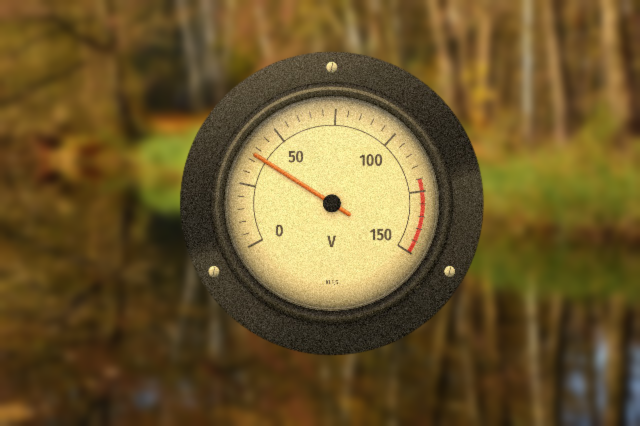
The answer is 37.5 V
